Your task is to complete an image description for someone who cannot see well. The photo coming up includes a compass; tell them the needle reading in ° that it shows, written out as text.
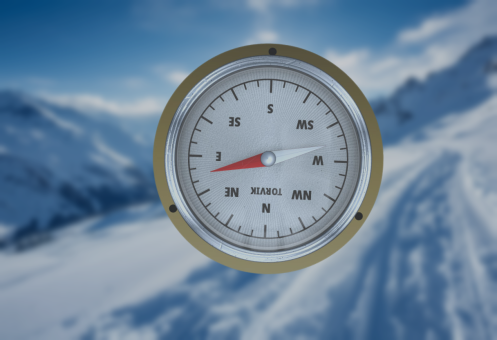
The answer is 75 °
